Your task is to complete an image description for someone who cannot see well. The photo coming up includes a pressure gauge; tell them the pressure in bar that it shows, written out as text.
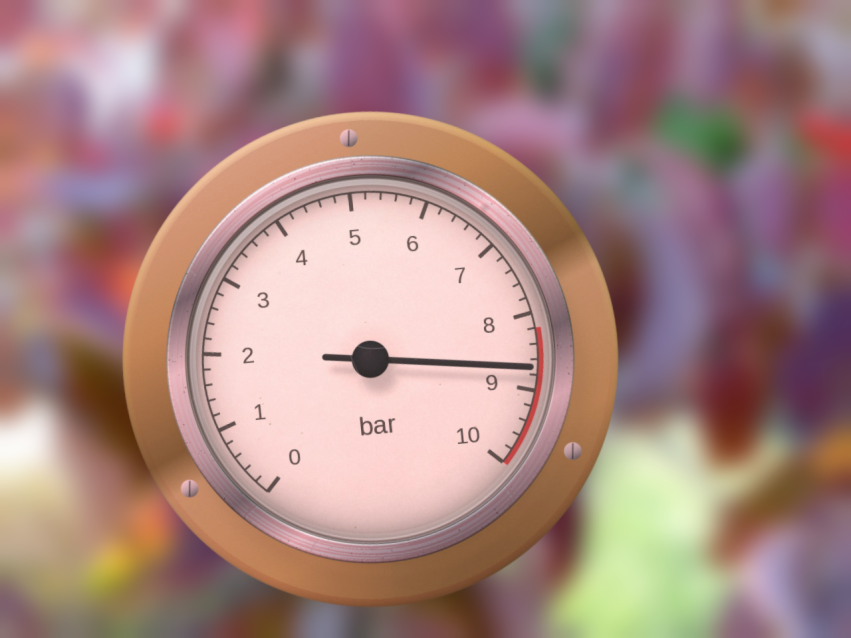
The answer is 8.7 bar
